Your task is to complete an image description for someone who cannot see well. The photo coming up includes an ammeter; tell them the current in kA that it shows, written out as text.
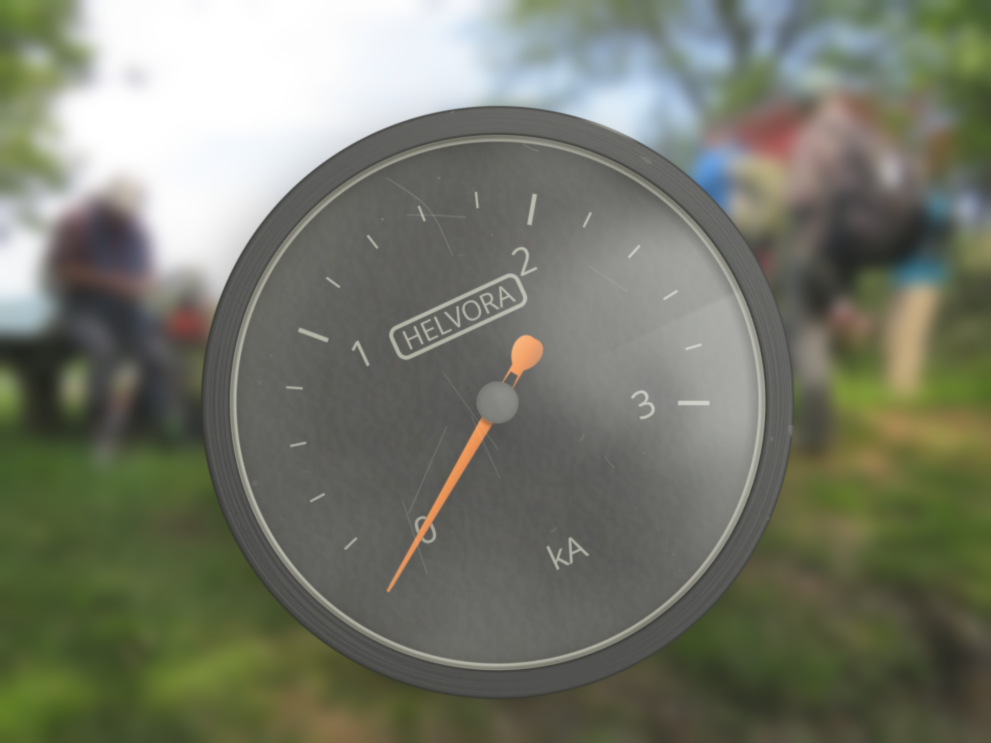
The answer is 0 kA
